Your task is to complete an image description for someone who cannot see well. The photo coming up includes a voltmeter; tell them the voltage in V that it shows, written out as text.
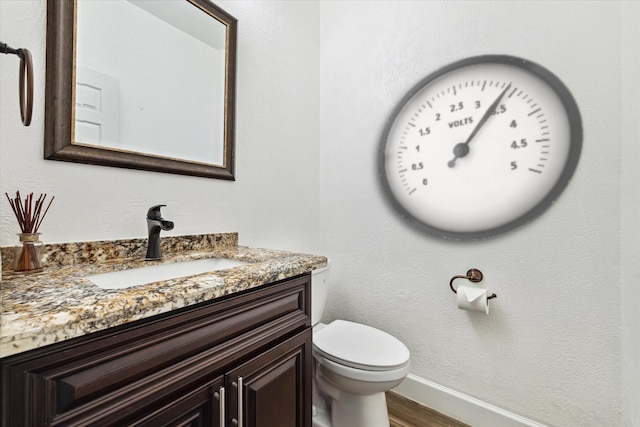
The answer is 3.4 V
